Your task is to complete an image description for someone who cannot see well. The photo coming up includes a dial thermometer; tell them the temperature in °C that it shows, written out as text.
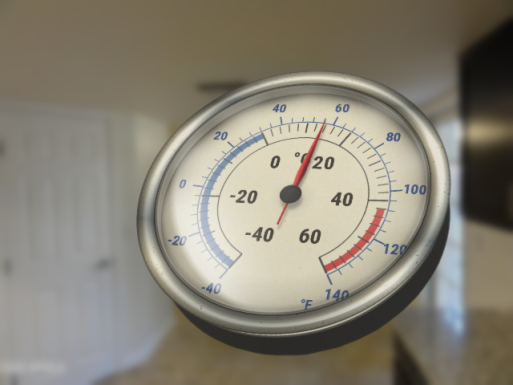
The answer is 14 °C
